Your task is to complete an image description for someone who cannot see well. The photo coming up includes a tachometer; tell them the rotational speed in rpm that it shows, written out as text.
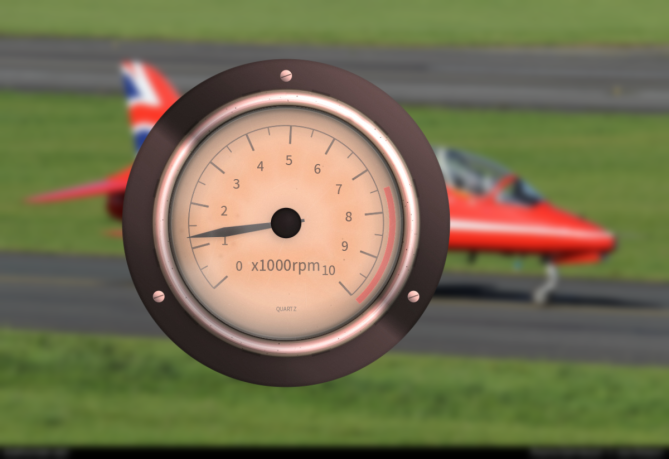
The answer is 1250 rpm
